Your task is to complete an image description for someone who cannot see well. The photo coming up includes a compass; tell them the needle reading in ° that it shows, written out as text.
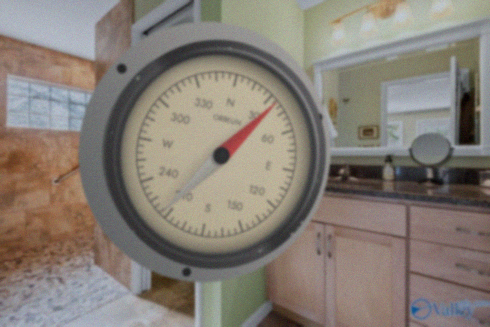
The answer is 35 °
